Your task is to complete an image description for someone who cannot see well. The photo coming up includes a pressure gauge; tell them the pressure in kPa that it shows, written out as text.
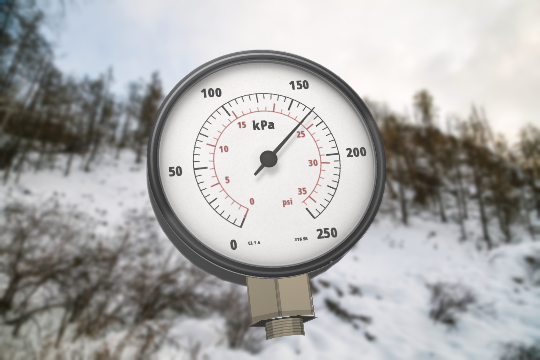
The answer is 165 kPa
